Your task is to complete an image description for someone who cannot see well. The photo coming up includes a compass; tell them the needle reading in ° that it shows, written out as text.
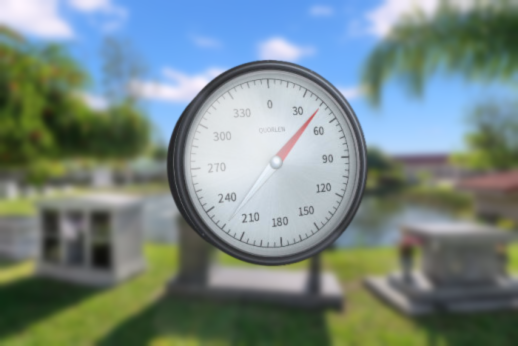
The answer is 45 °
